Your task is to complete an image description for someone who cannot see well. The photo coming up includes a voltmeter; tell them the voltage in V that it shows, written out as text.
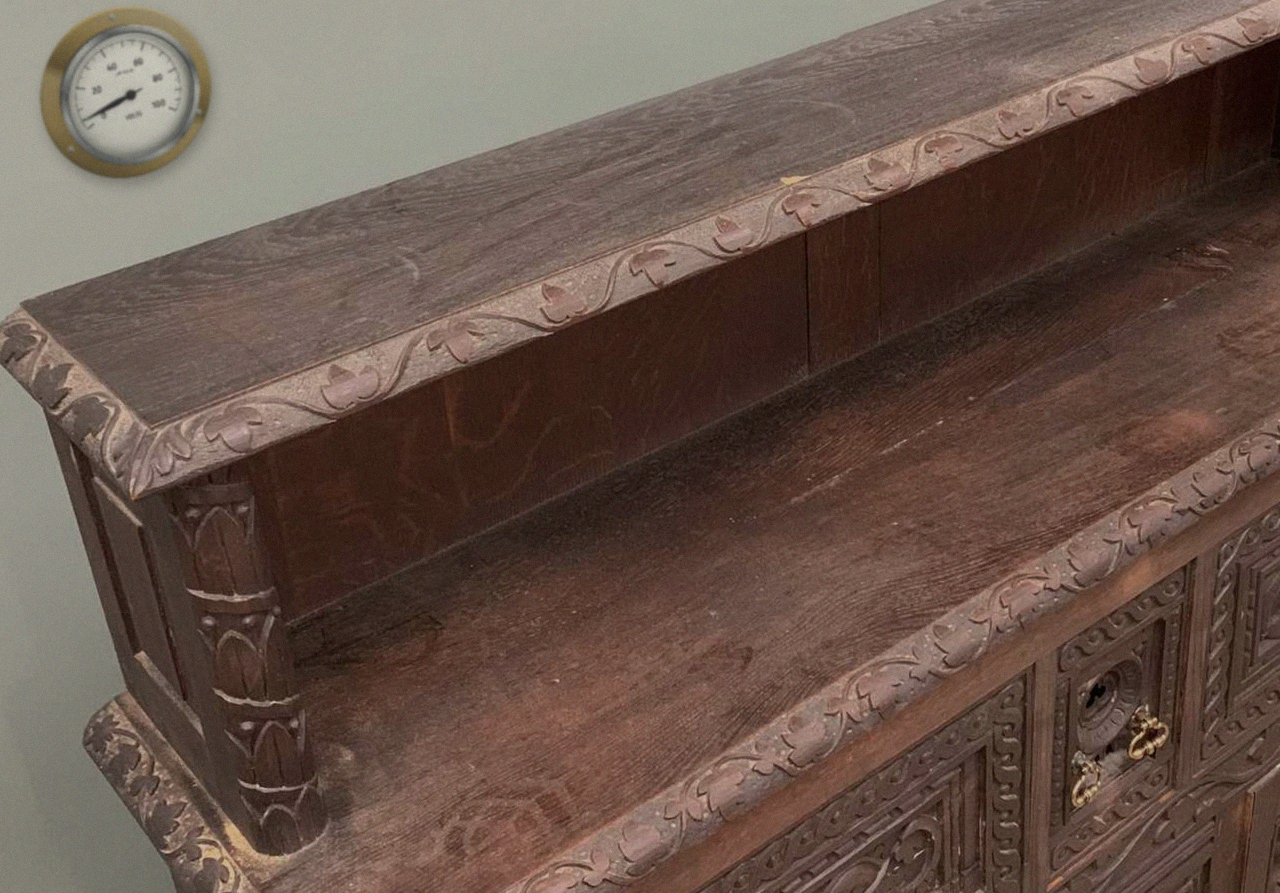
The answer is 5 V
